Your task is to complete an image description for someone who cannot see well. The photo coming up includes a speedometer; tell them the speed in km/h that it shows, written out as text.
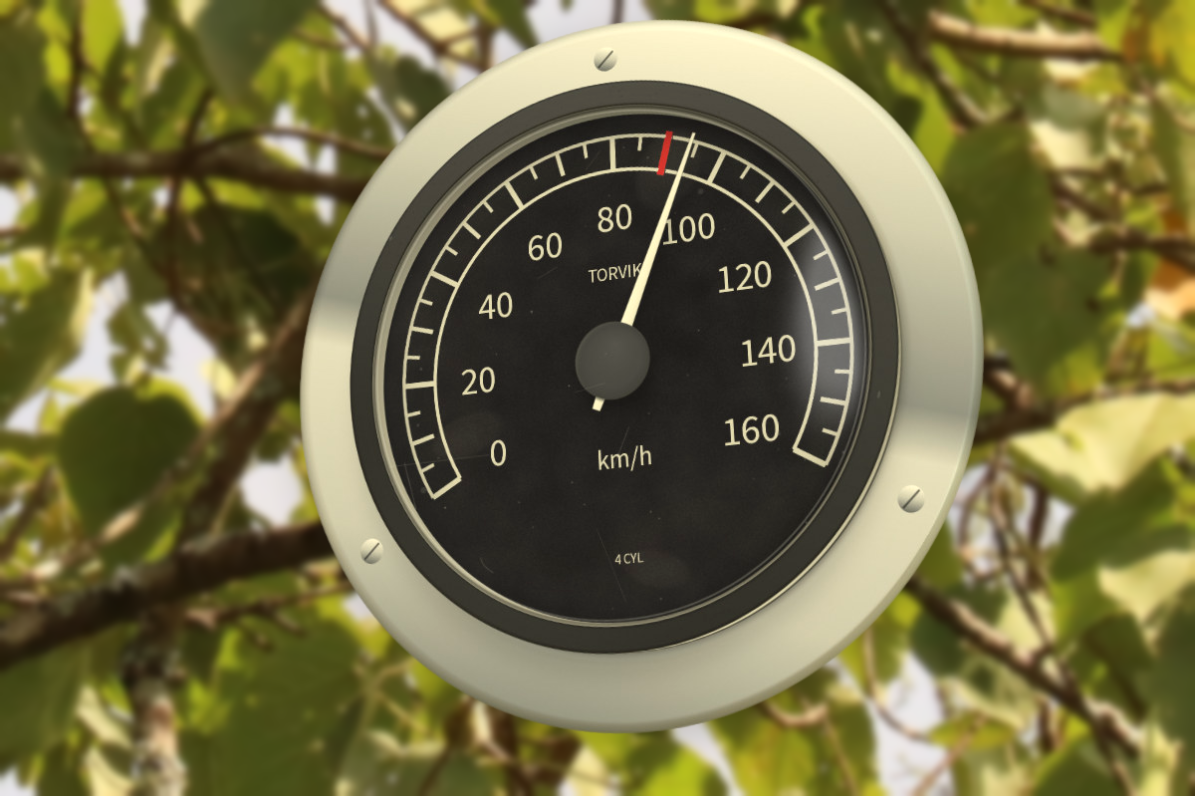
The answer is 95 km/h
